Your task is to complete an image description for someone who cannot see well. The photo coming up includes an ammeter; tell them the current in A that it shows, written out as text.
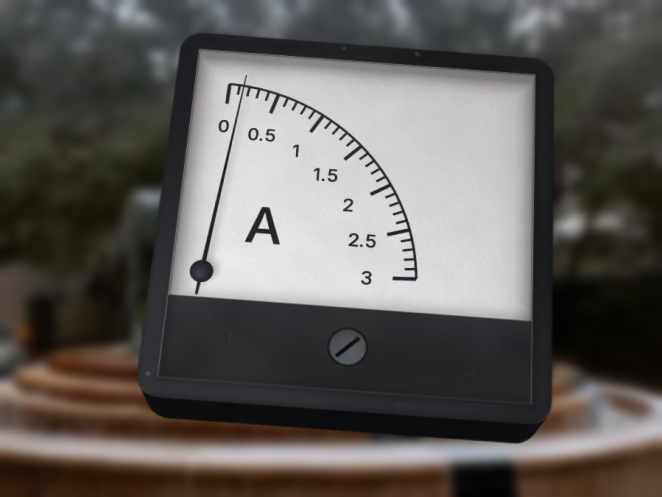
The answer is 0.15 A
